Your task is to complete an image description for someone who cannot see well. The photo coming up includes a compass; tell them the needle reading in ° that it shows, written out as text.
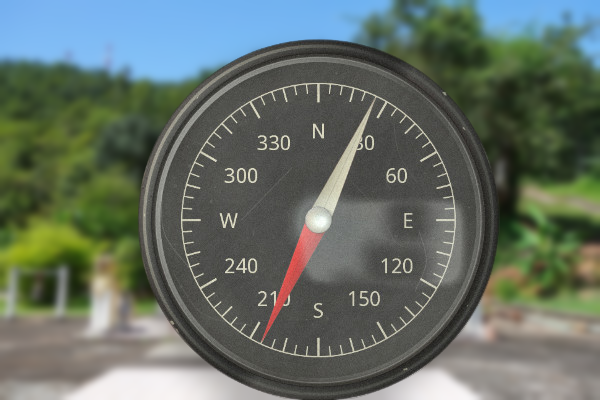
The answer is 205 °
